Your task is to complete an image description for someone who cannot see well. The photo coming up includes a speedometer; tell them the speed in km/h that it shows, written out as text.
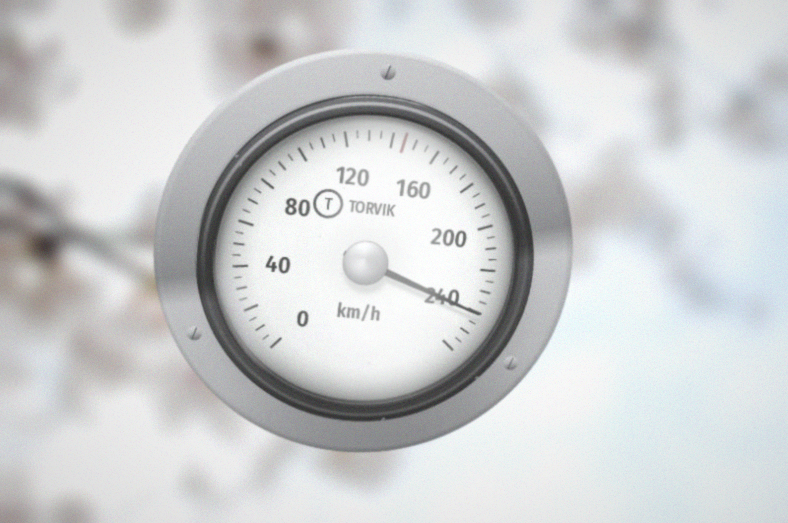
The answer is 240 km/h
